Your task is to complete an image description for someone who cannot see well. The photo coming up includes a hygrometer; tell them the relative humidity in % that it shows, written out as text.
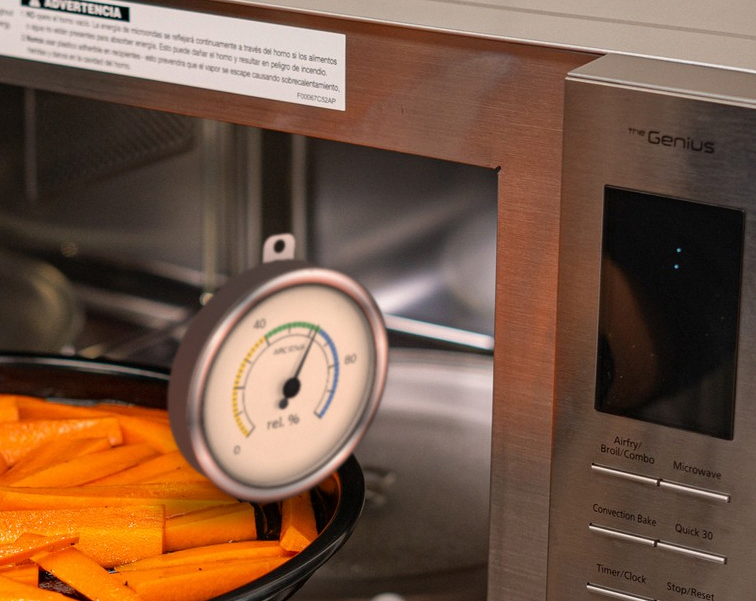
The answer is 60 %
